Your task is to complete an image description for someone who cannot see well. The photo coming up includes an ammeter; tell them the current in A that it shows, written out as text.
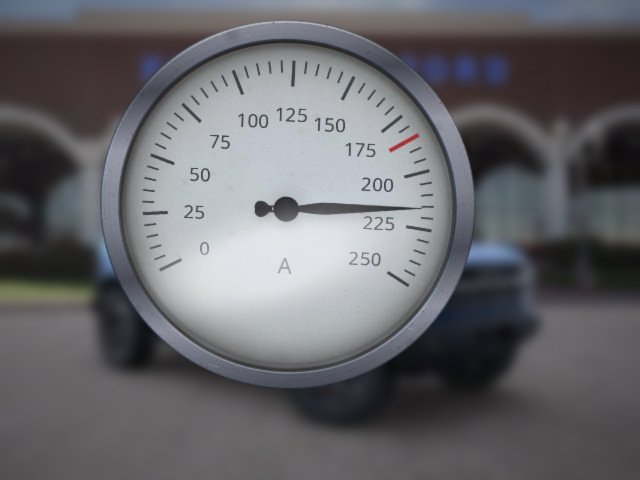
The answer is 215 A
